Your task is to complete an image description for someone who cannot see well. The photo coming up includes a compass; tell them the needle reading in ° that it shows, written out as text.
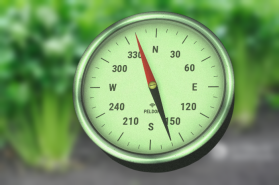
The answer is 340 °
